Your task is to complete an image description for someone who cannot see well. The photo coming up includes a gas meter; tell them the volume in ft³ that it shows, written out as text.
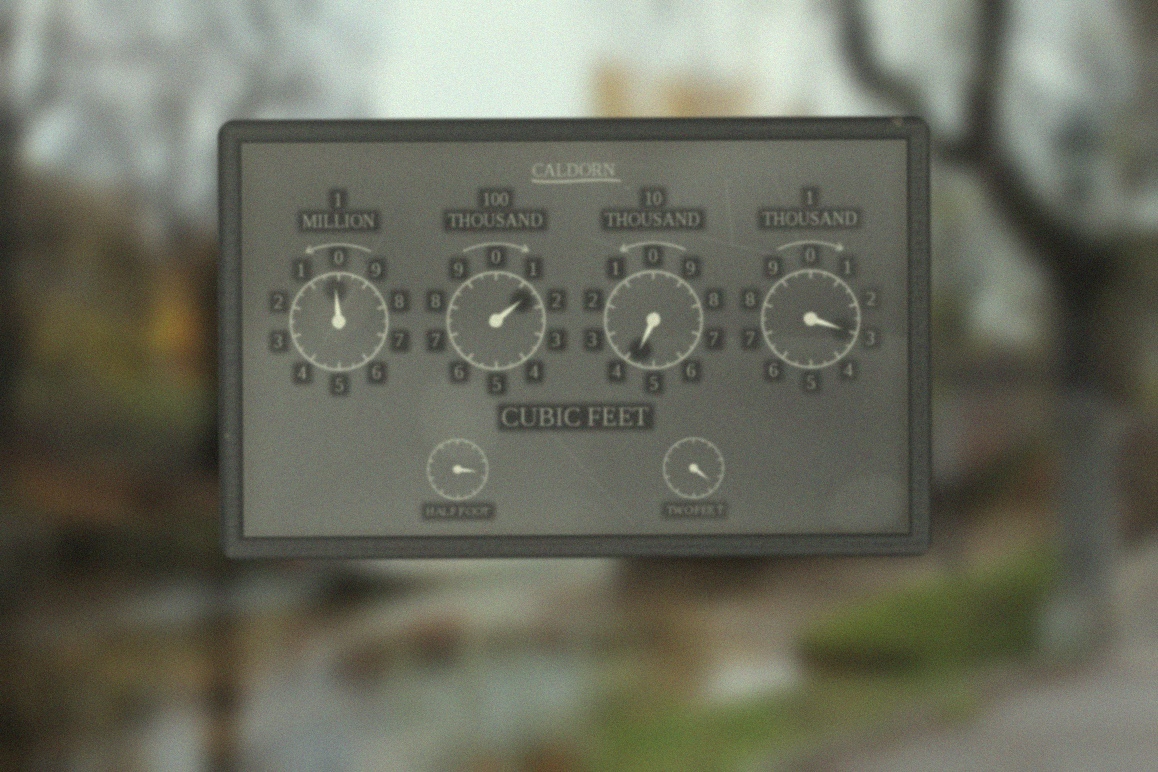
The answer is 14300 ft³
